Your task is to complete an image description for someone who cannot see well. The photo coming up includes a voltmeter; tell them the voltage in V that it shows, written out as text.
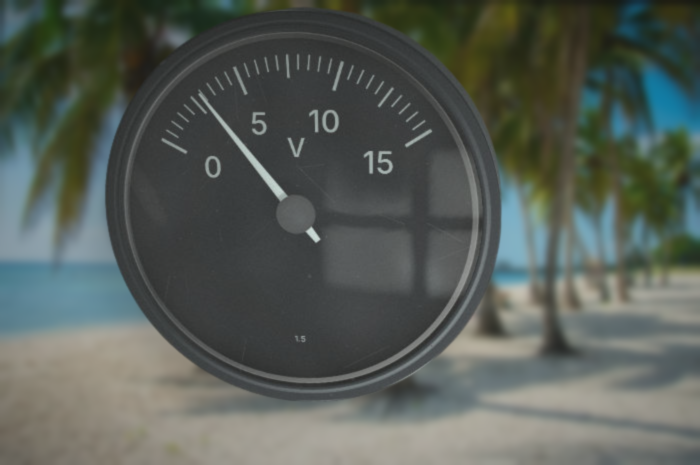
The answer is 3 V
